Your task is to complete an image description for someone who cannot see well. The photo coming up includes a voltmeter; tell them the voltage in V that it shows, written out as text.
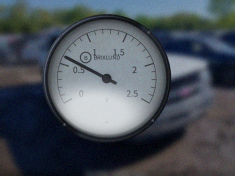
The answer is 0.6 V
